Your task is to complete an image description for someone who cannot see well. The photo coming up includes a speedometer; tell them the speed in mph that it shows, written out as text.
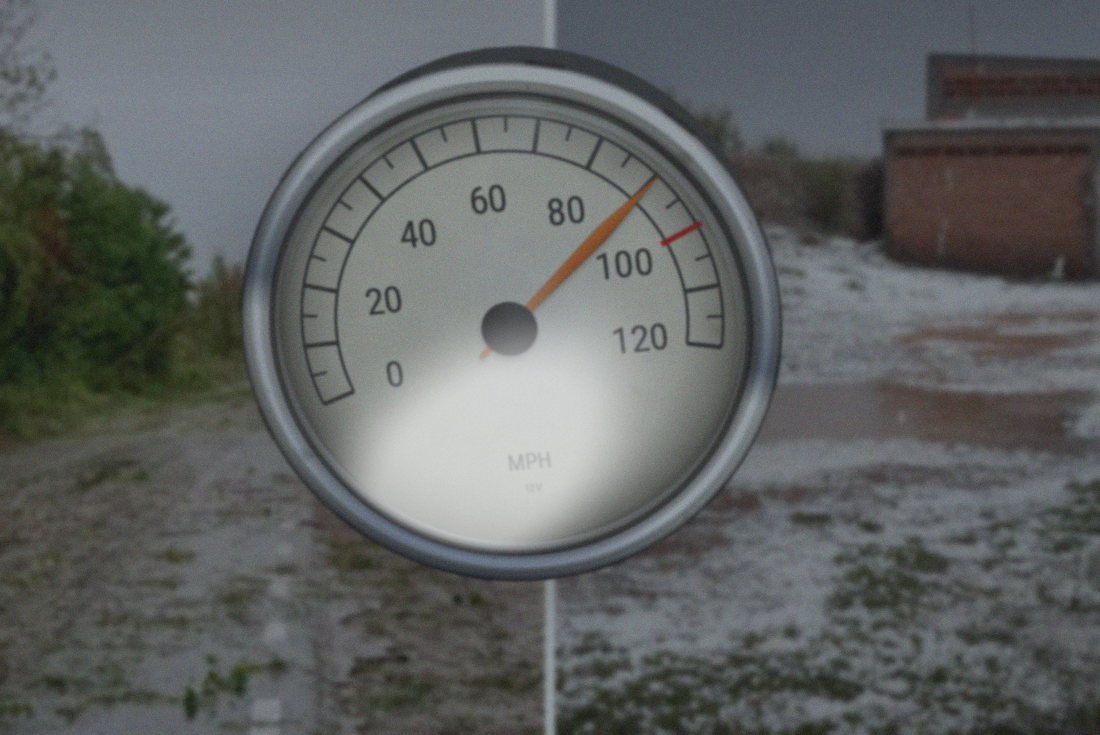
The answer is 90 mph
